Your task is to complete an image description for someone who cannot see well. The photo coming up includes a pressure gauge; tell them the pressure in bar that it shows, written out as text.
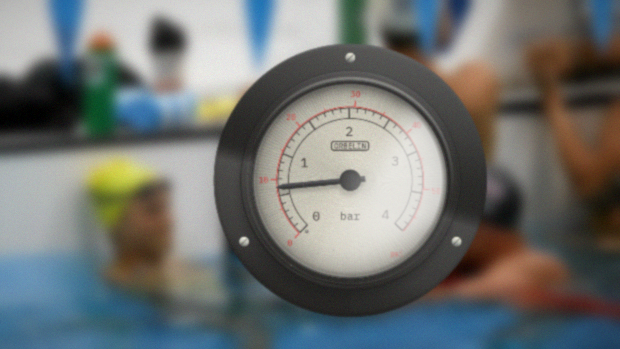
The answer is 0.6 bar
